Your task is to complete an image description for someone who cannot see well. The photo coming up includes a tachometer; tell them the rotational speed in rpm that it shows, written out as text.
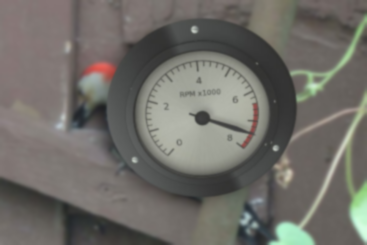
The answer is 7400 rpm
